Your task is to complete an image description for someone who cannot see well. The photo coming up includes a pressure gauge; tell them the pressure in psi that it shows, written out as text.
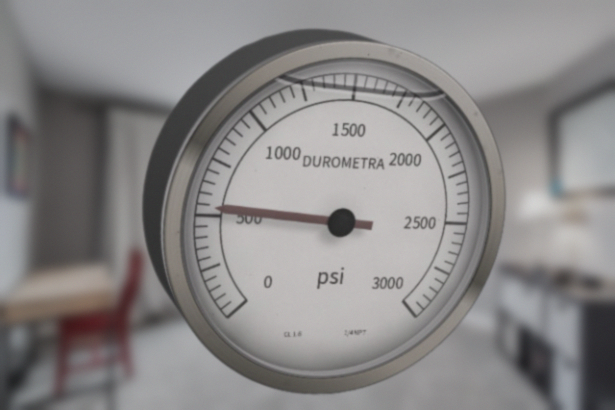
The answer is 550 psi
